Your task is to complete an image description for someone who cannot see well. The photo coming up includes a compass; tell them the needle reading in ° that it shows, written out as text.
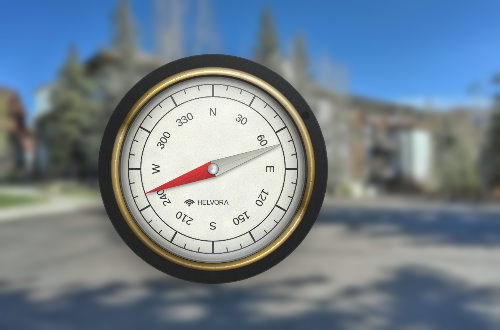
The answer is 250 °
